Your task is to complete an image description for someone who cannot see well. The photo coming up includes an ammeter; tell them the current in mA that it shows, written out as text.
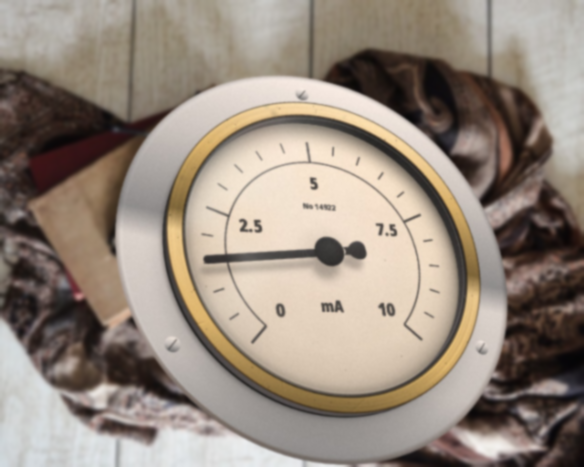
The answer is 1.5 mA
